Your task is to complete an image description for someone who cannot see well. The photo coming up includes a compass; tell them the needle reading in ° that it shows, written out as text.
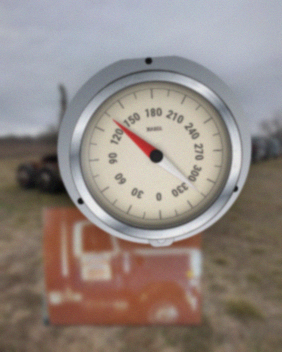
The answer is 135 °
